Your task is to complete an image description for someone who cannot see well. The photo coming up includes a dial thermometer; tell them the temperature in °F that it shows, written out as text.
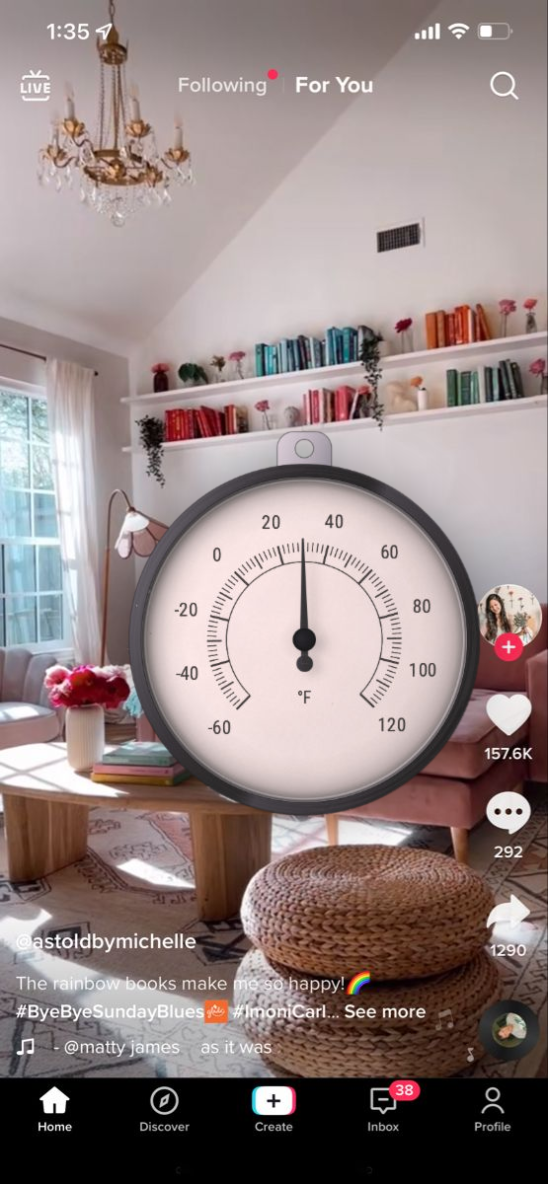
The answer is 30 °F
